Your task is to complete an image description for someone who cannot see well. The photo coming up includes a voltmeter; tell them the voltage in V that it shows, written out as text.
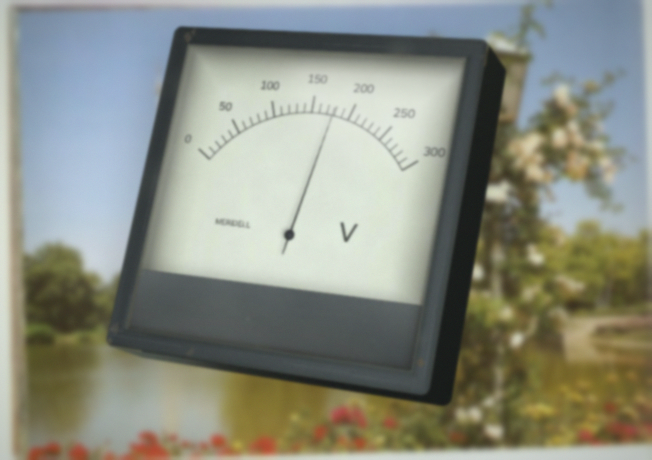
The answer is 180 V
